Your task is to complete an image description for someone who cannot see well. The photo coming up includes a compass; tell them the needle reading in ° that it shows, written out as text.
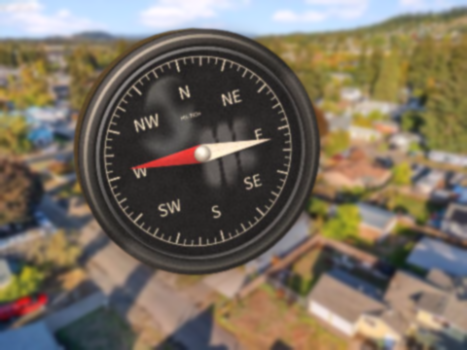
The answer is 275 °
